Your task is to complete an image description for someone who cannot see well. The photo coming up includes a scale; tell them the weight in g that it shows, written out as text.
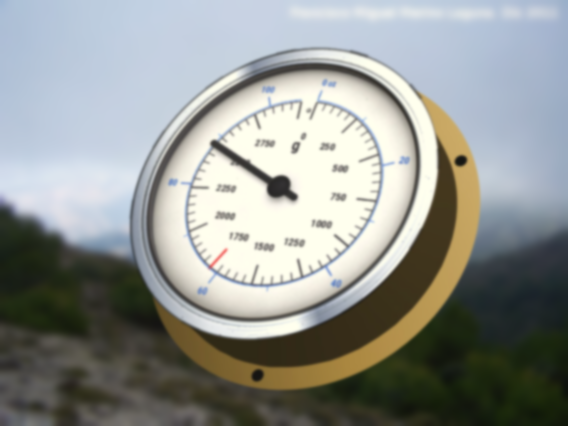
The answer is 2500 g
